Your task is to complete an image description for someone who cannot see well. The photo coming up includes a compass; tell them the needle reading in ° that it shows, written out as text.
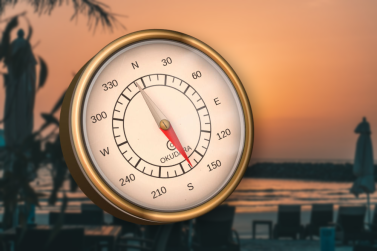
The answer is 170 °
